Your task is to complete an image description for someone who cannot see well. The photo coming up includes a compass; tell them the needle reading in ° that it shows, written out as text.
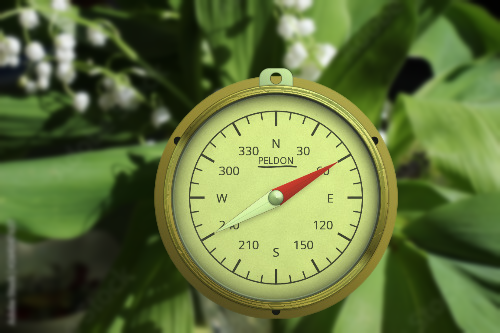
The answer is 60 °
